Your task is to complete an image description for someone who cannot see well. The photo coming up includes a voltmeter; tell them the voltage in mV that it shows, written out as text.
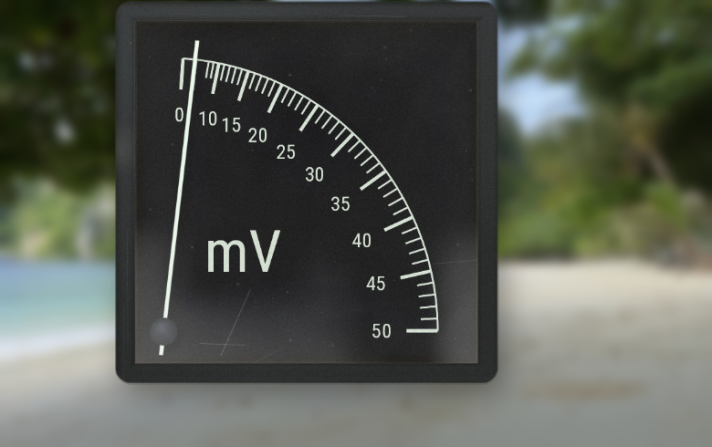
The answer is 5 mV
